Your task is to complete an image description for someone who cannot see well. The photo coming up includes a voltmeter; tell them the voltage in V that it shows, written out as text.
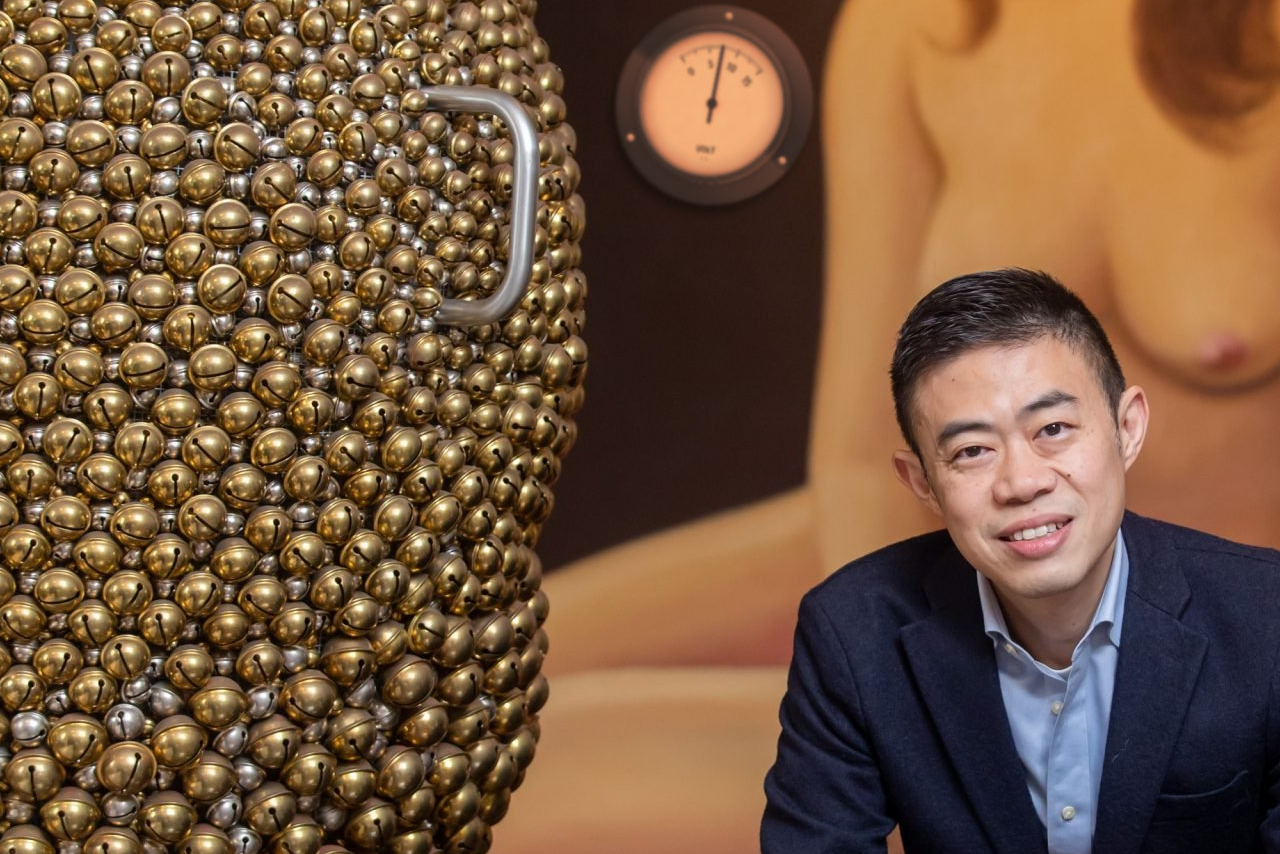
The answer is 7.5 V
